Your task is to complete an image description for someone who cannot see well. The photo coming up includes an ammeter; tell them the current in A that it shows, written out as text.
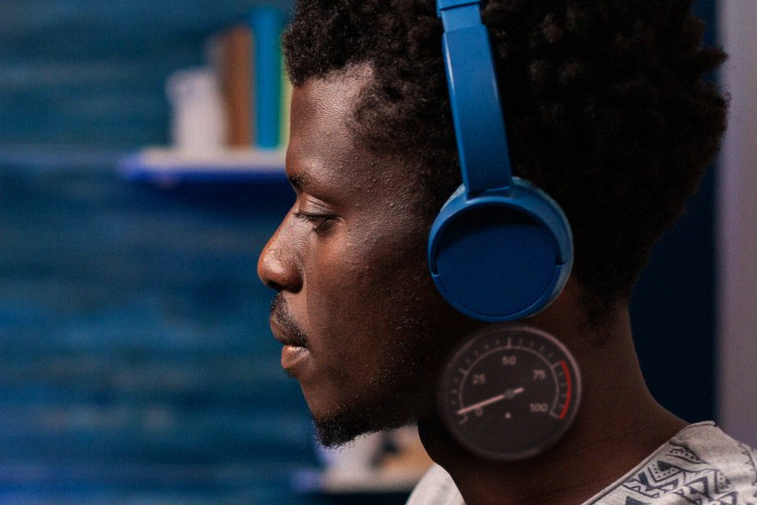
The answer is 5 A
